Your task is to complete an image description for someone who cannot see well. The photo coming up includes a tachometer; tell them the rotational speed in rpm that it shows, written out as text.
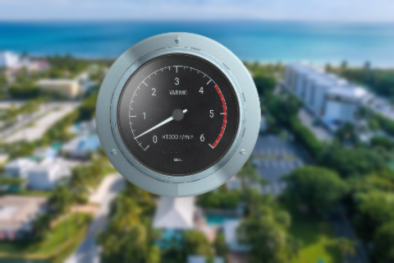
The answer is 400 rpm
